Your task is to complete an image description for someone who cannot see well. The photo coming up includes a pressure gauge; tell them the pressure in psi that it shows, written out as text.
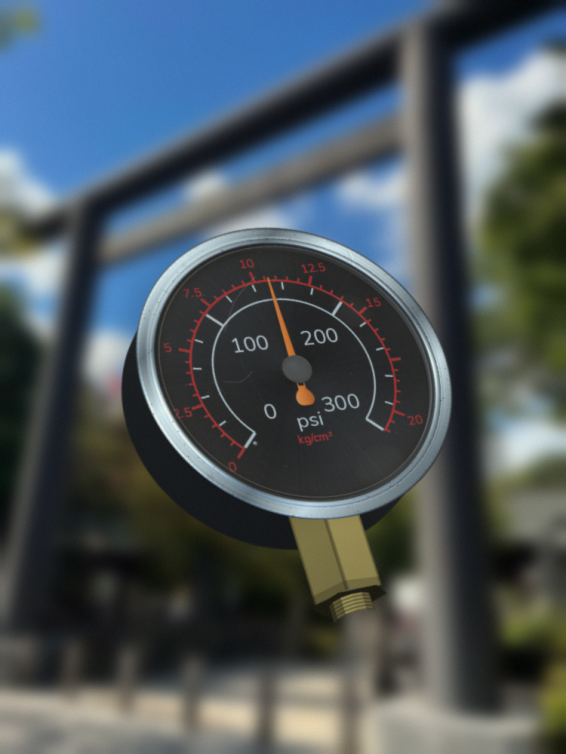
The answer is 150 psi
